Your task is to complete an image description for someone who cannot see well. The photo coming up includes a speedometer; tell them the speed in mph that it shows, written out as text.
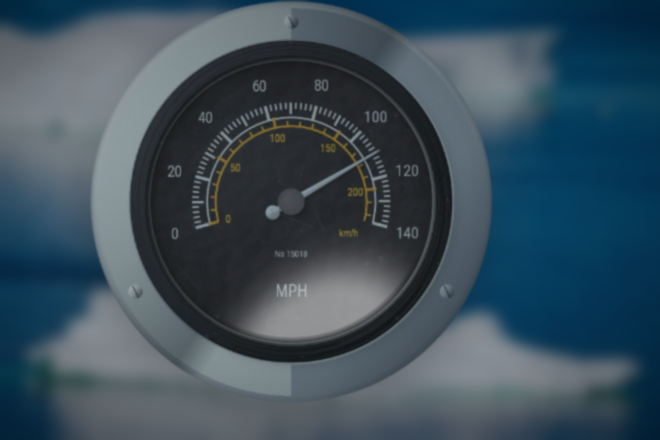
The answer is 110 mph
